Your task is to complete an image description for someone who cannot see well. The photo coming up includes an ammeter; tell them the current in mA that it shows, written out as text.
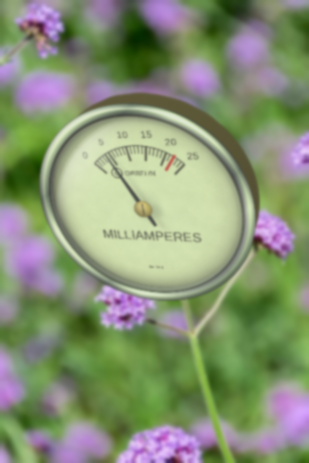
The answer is 5 mA
